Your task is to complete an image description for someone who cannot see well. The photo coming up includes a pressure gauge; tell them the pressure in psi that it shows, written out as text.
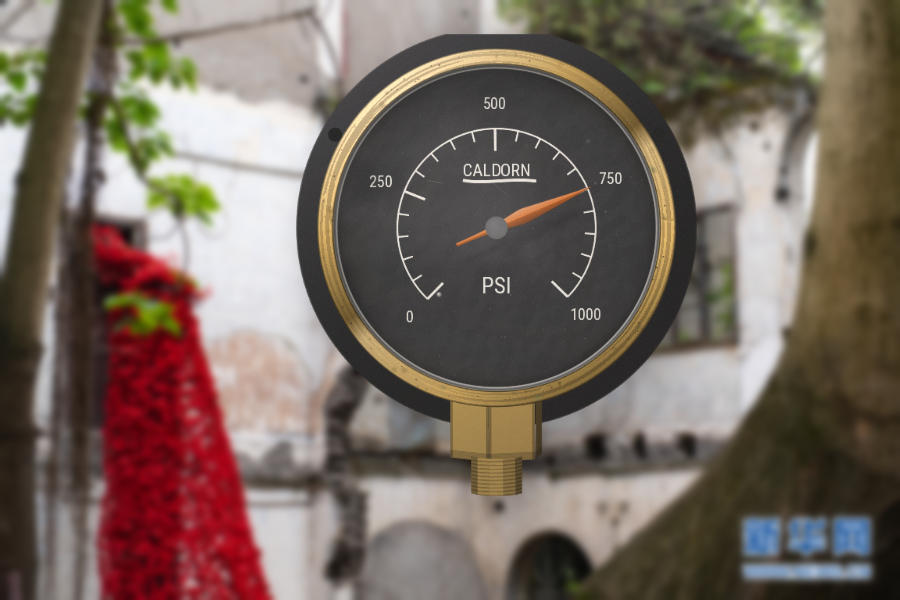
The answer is 750 psi
